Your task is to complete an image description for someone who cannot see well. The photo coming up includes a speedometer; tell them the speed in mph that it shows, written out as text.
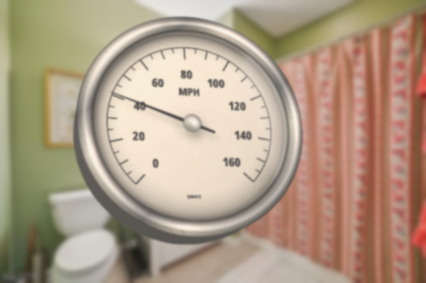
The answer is 40 mph
